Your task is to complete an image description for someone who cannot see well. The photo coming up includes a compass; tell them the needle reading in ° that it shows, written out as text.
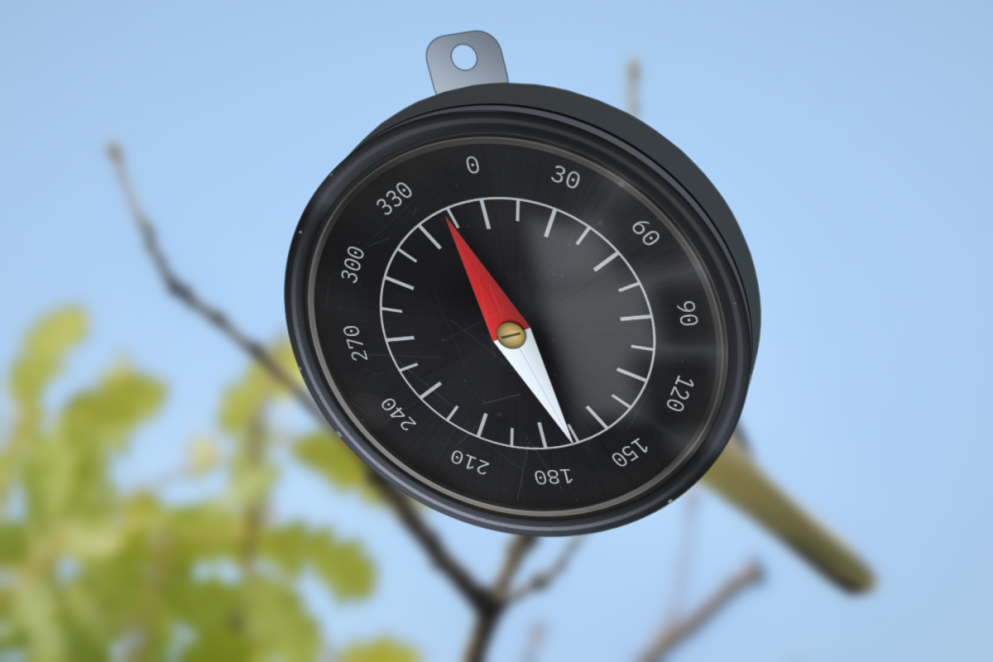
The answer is 345 °
